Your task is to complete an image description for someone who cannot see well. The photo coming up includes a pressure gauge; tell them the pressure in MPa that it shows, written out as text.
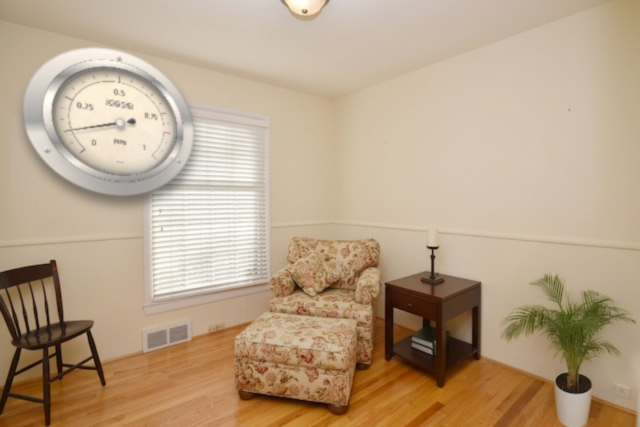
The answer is 0.1 MPa
